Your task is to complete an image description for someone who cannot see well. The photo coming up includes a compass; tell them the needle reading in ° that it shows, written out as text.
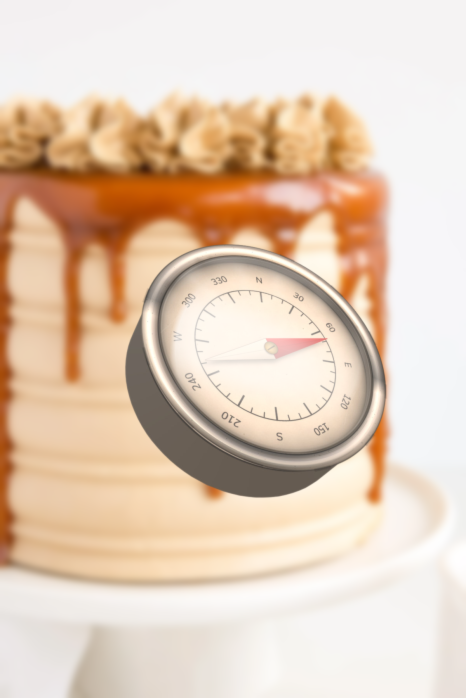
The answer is 70 °
